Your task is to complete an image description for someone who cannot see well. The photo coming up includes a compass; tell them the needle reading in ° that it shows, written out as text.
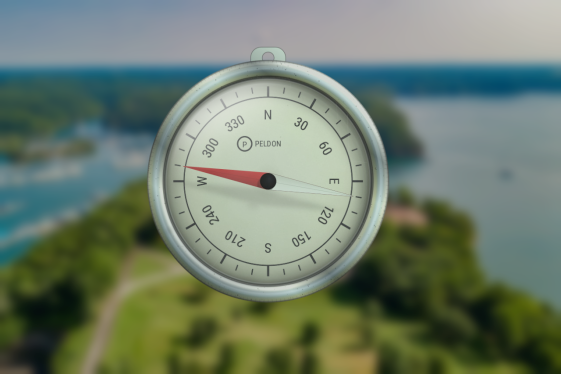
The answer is 280 °
